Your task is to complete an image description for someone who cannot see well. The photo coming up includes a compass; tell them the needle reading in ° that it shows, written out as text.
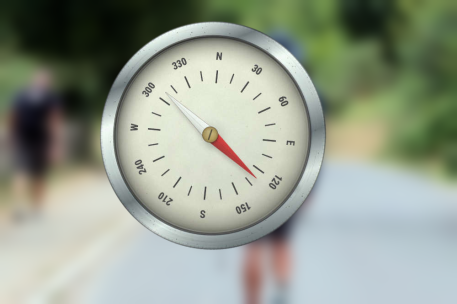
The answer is 127.5 °
